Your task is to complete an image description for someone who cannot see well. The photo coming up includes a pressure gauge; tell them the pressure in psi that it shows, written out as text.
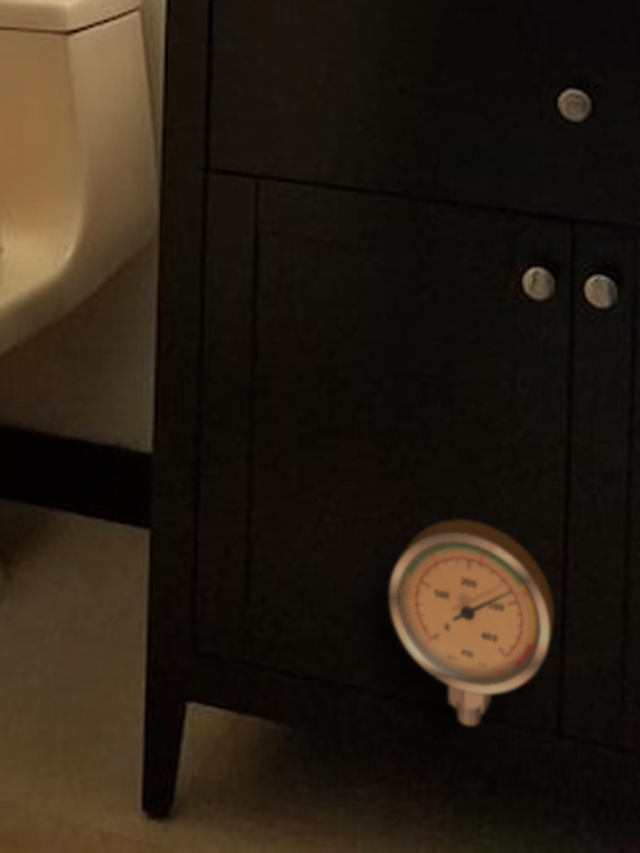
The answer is 280 psi
